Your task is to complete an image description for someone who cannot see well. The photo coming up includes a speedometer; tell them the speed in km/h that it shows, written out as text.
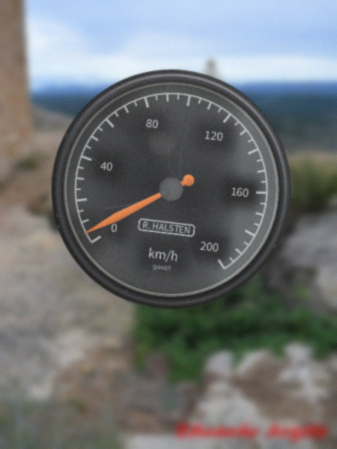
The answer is 5 km/h
